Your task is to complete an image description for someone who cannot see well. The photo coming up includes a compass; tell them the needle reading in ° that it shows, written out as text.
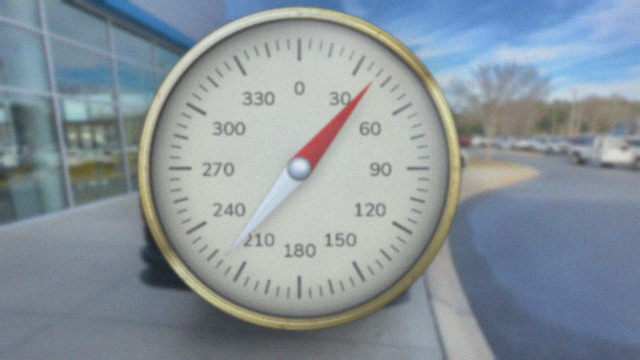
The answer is 40 °
